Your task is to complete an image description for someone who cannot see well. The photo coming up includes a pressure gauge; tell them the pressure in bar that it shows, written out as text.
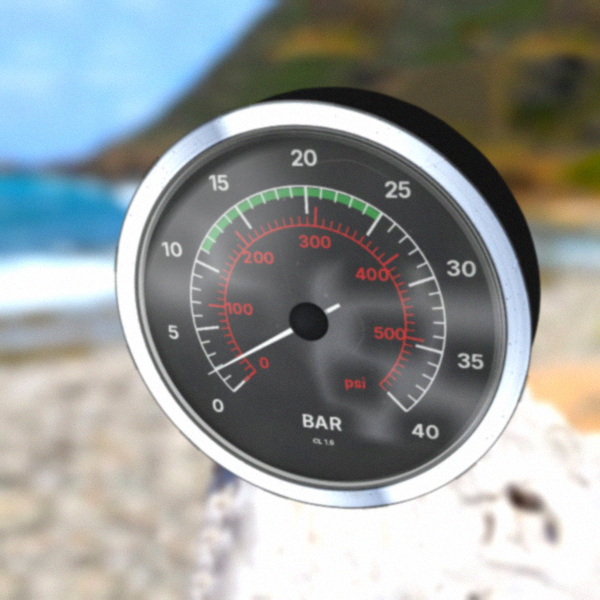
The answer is 2 bar
